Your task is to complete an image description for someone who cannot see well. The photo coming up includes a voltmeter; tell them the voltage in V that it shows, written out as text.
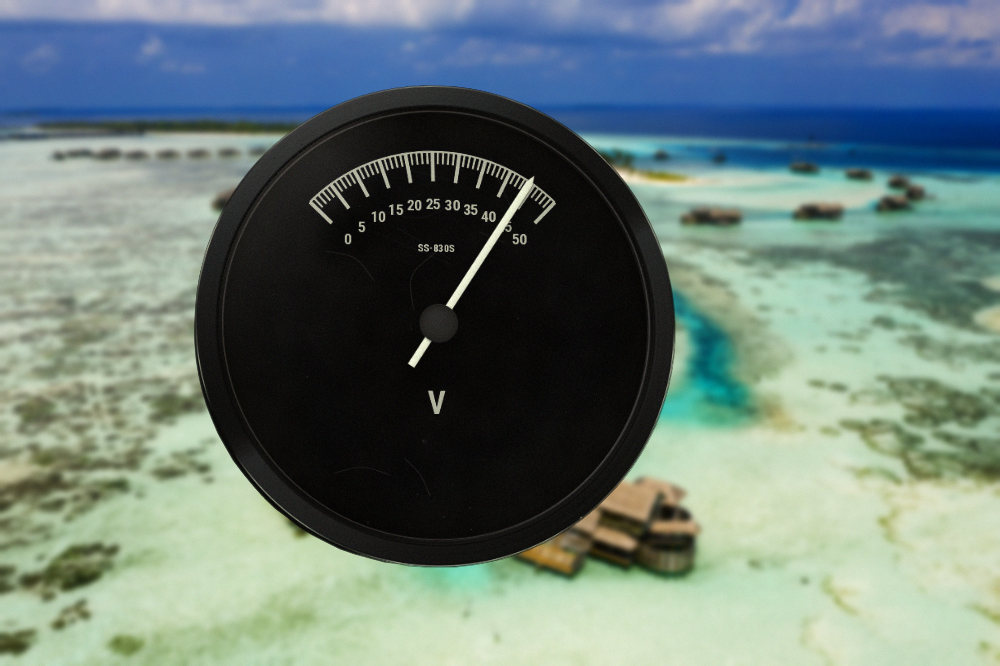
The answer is 44 V
